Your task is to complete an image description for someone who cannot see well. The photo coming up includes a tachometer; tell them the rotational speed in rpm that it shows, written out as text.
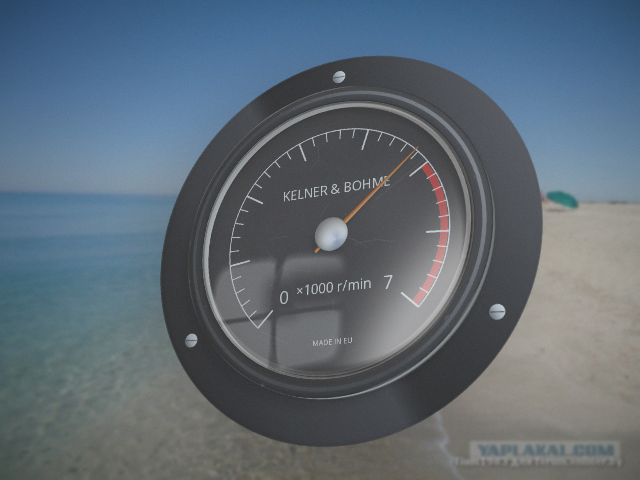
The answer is 4800 rpm
